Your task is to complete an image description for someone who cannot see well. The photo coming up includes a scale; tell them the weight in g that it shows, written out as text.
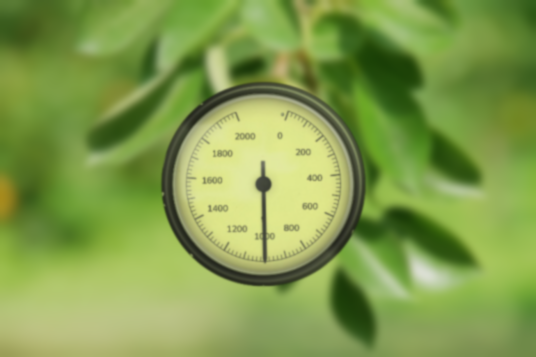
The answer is 1000 g
